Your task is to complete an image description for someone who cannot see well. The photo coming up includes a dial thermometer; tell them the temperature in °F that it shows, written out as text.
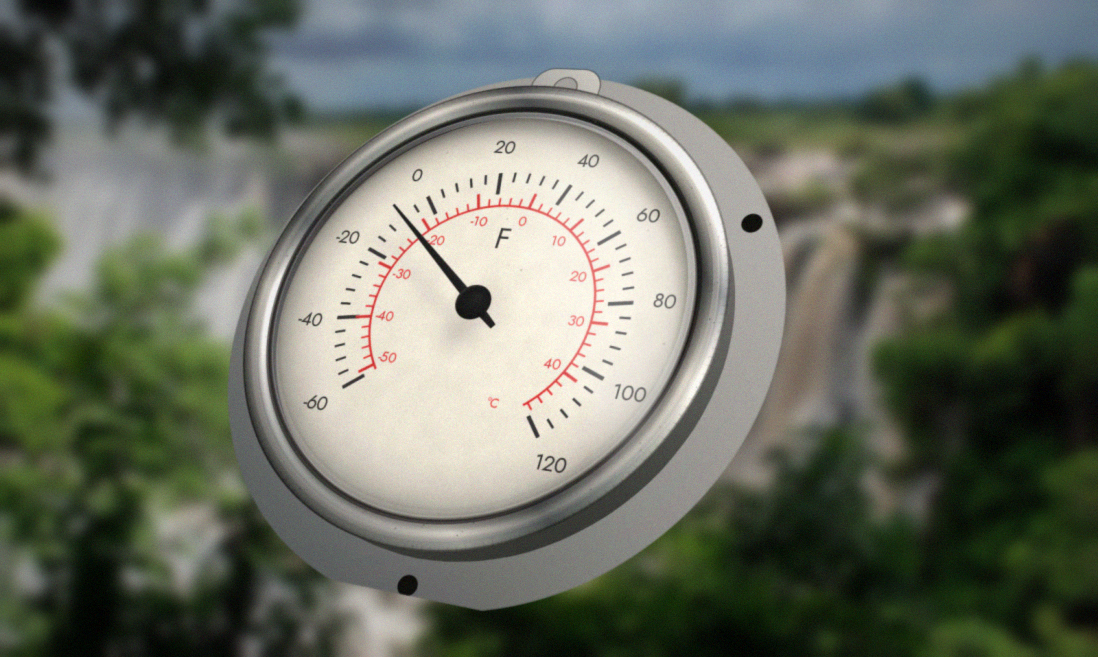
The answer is -8 °F
